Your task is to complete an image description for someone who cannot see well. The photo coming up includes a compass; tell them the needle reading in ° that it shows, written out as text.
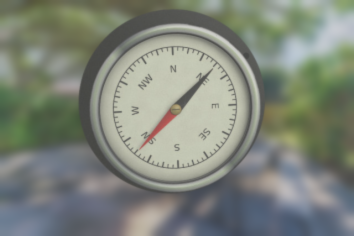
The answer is 225 °
